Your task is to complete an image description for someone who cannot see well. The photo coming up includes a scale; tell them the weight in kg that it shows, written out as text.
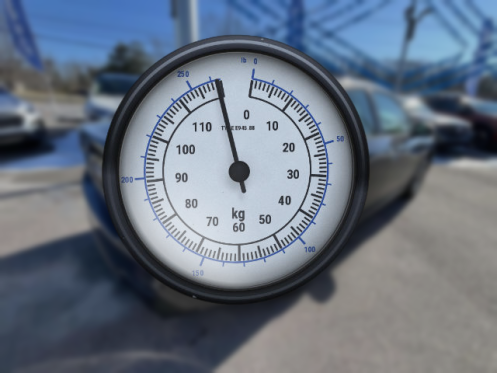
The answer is 119 kg
